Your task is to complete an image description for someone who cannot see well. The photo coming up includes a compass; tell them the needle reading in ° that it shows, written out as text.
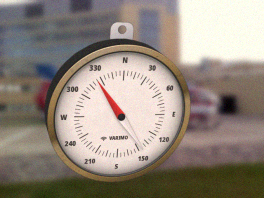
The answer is 325 °
